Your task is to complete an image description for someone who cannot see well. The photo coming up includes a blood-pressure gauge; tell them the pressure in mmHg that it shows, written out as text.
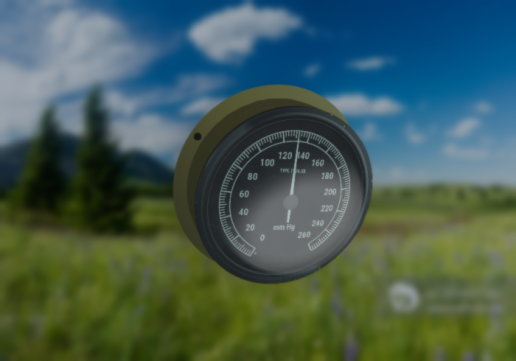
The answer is 130 mmHg
